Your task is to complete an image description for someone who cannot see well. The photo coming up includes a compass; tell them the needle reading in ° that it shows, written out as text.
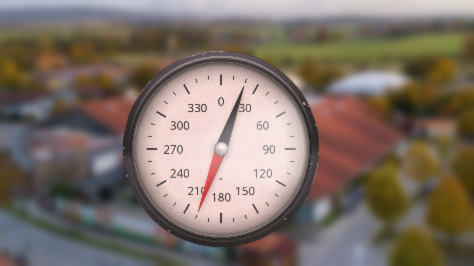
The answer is 200 °
